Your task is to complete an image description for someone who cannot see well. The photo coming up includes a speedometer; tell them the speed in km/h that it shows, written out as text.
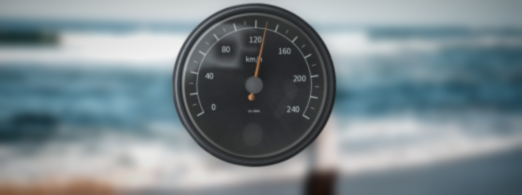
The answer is 130 km/h
